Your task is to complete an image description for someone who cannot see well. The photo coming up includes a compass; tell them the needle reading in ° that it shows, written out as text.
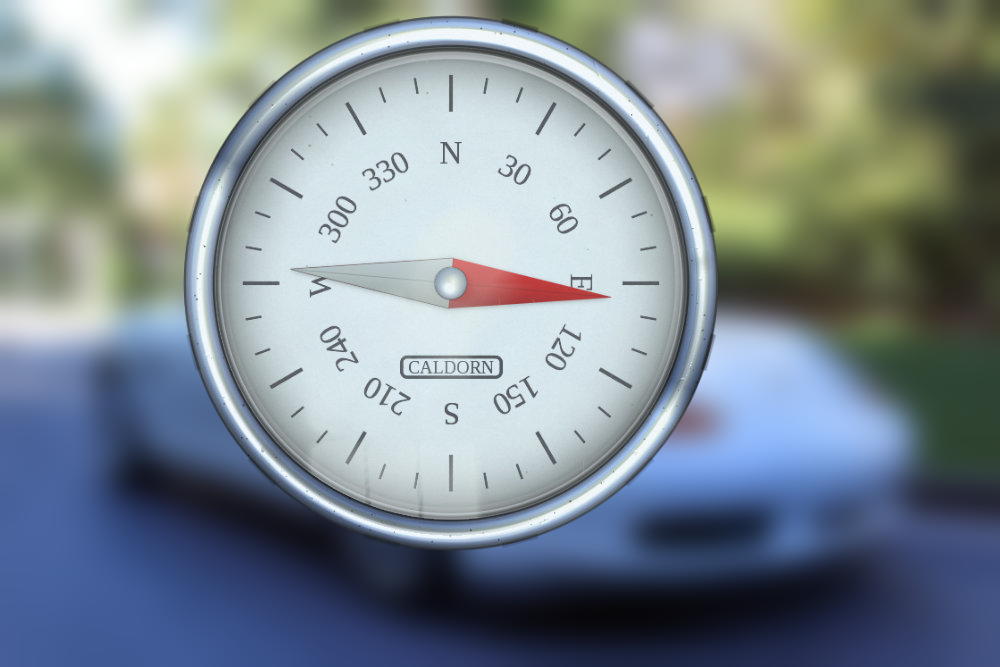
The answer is 95 °
